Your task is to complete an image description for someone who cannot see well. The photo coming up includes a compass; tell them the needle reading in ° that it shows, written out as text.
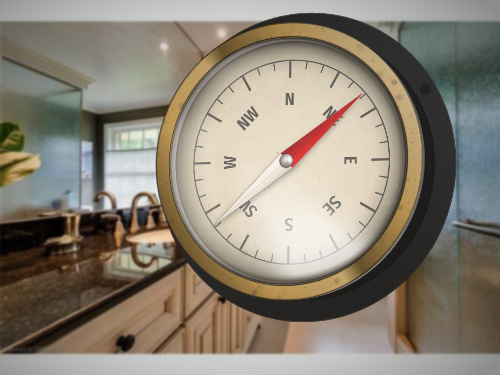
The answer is 50 °
